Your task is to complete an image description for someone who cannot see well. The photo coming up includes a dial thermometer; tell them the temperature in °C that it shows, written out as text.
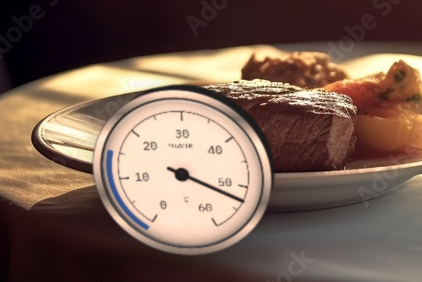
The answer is 52.5 °C
